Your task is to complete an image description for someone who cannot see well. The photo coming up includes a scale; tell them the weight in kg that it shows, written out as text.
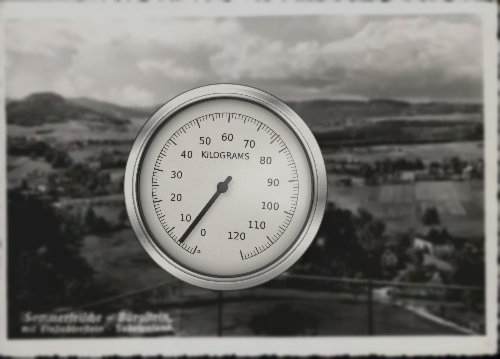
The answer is 5 kg
